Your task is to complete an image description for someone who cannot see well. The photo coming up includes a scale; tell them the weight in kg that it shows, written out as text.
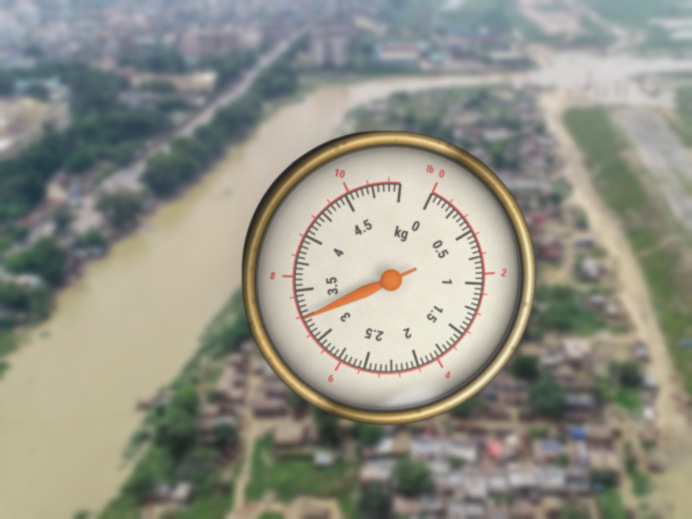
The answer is 3.25 kg
